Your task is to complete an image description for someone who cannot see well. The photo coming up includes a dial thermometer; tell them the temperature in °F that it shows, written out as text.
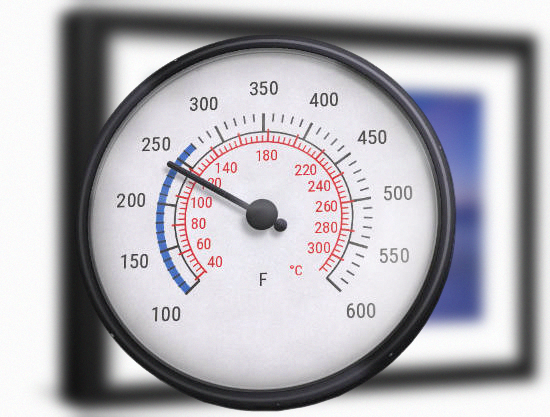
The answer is 240 °F
